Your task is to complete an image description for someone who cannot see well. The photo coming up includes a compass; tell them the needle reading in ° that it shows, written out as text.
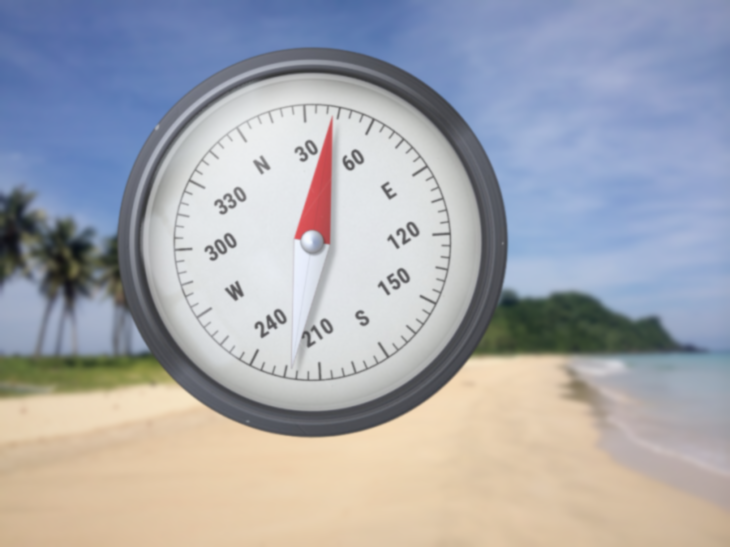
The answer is 42.5 °
